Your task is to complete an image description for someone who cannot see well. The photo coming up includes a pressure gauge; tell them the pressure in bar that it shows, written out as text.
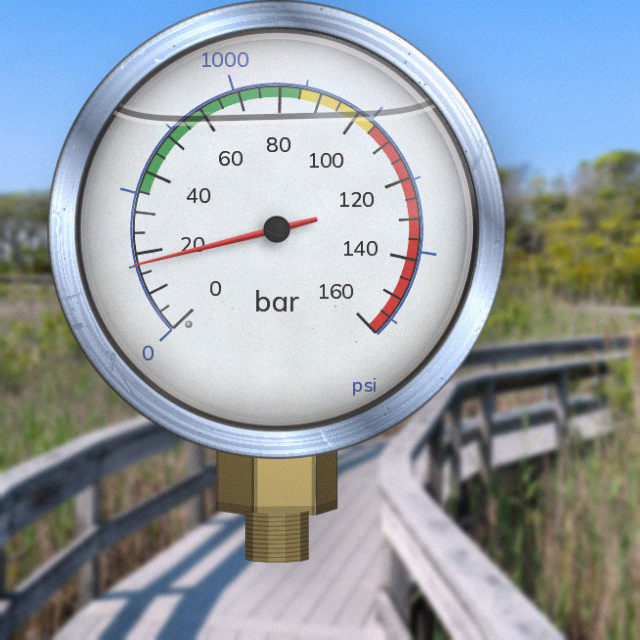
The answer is 17.5 bar
